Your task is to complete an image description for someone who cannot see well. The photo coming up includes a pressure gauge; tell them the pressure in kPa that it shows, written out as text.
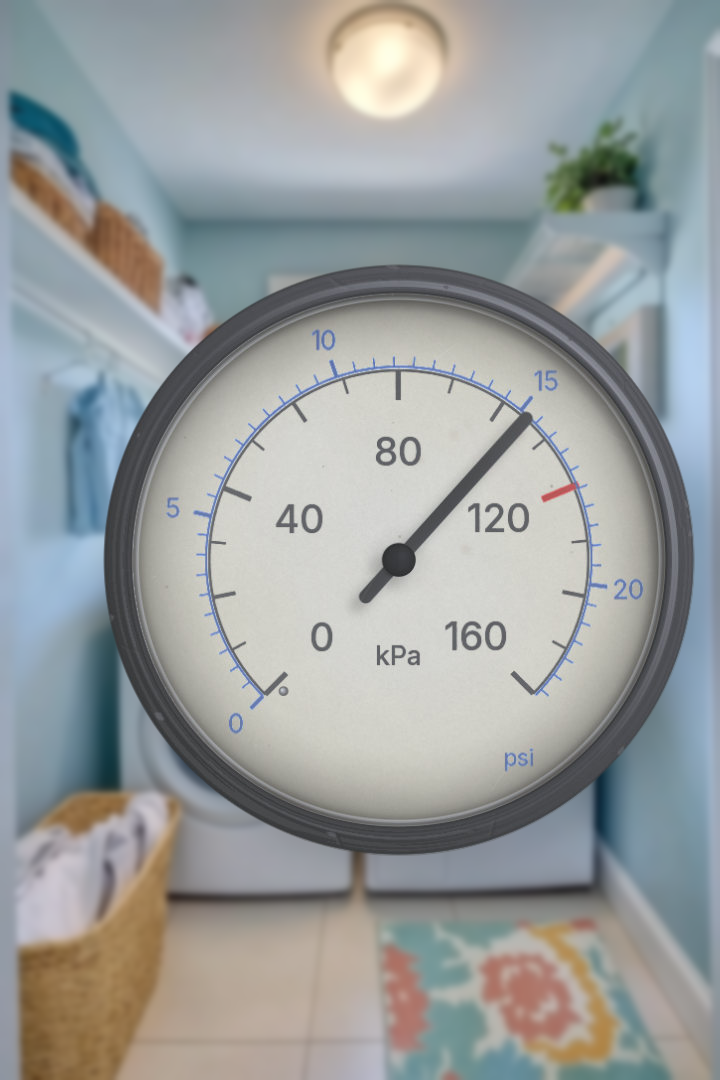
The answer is 105 kPa
